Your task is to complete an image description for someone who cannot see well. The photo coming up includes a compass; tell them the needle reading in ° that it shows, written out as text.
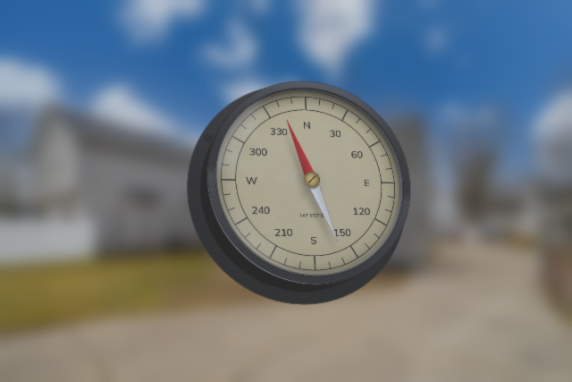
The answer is 340 °
